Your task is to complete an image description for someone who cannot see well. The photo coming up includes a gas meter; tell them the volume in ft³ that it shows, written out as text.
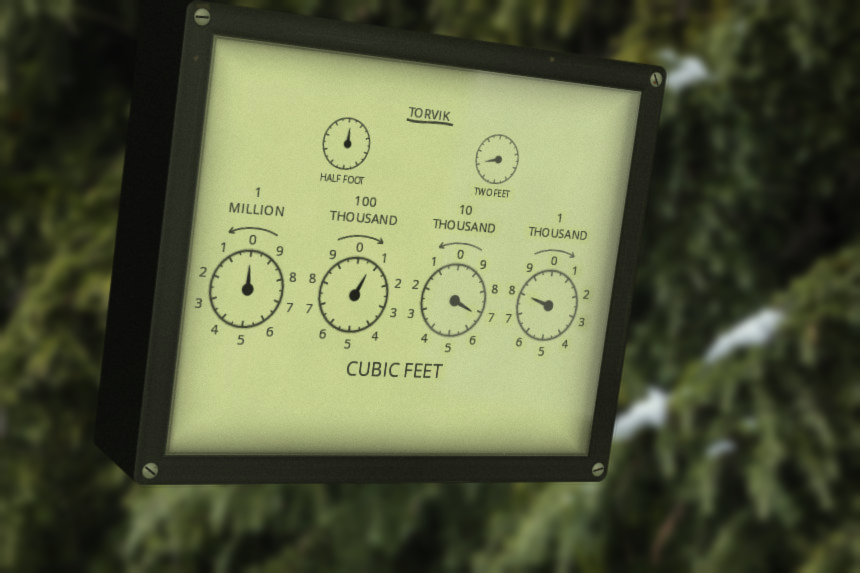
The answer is 6800 ft³
